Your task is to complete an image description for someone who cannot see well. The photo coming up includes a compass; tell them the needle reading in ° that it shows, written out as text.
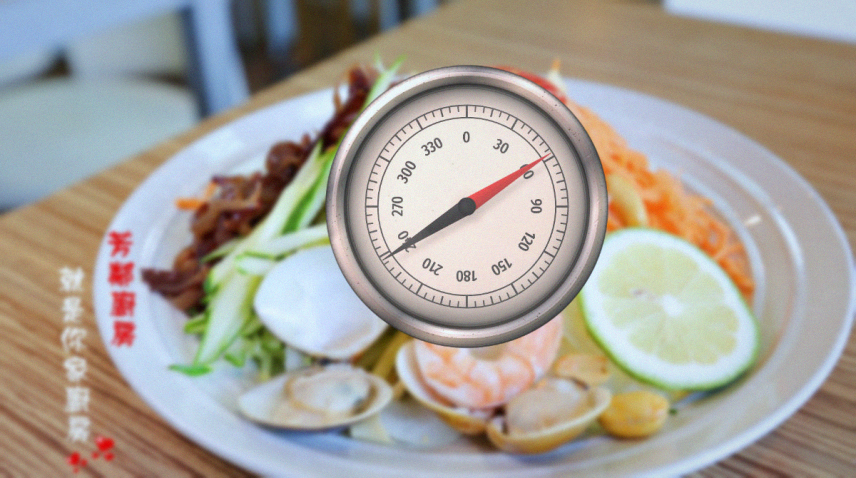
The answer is 57.5 °
